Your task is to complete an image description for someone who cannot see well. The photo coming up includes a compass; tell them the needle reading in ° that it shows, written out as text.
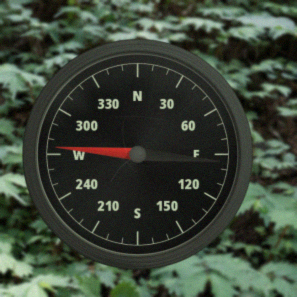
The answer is 275 °
